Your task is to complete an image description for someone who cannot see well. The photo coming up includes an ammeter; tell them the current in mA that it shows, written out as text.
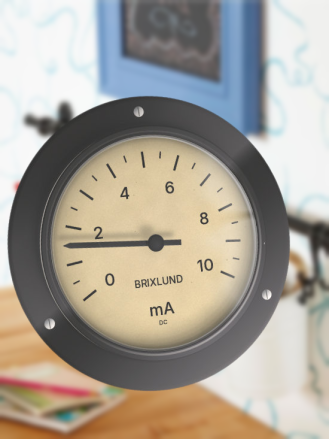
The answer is 1.5 mA
